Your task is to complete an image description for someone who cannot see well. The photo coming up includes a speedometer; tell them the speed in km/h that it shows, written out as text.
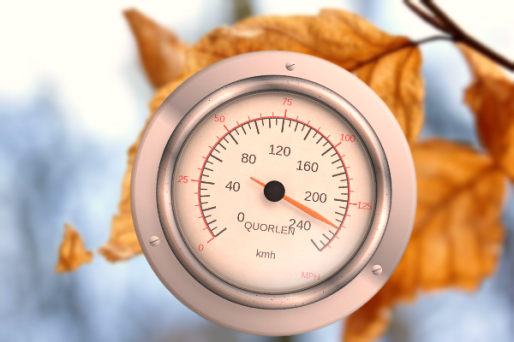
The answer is 220 km/h
